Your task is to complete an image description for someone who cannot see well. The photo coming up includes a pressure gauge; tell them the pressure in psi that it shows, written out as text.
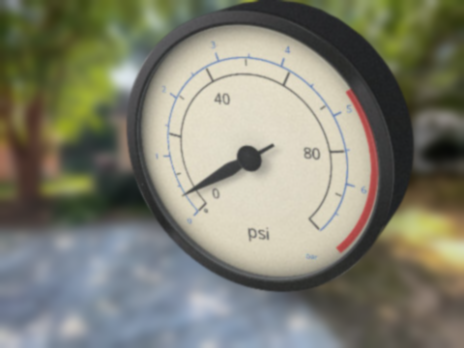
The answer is 5 psi
